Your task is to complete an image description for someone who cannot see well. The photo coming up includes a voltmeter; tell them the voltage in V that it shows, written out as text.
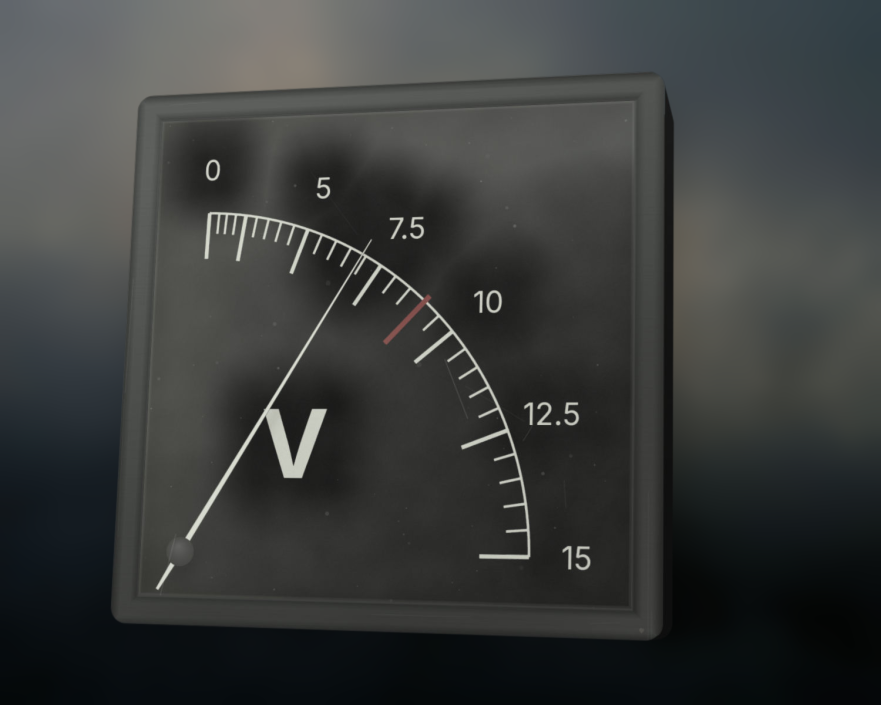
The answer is 7 V
